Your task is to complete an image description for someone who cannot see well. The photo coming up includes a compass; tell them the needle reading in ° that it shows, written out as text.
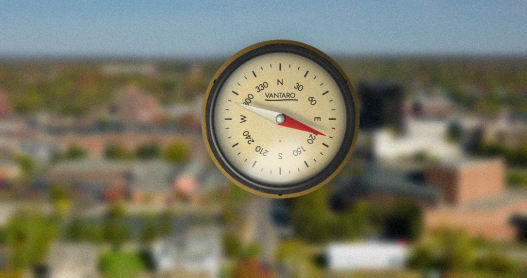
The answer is 110 °
